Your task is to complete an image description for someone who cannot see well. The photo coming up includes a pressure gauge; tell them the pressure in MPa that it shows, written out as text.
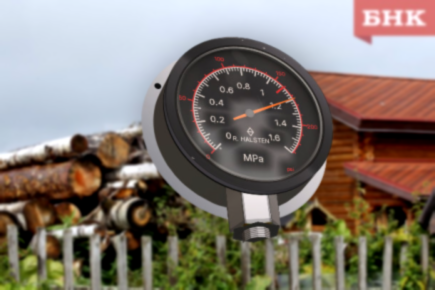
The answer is 1.2 MPa
